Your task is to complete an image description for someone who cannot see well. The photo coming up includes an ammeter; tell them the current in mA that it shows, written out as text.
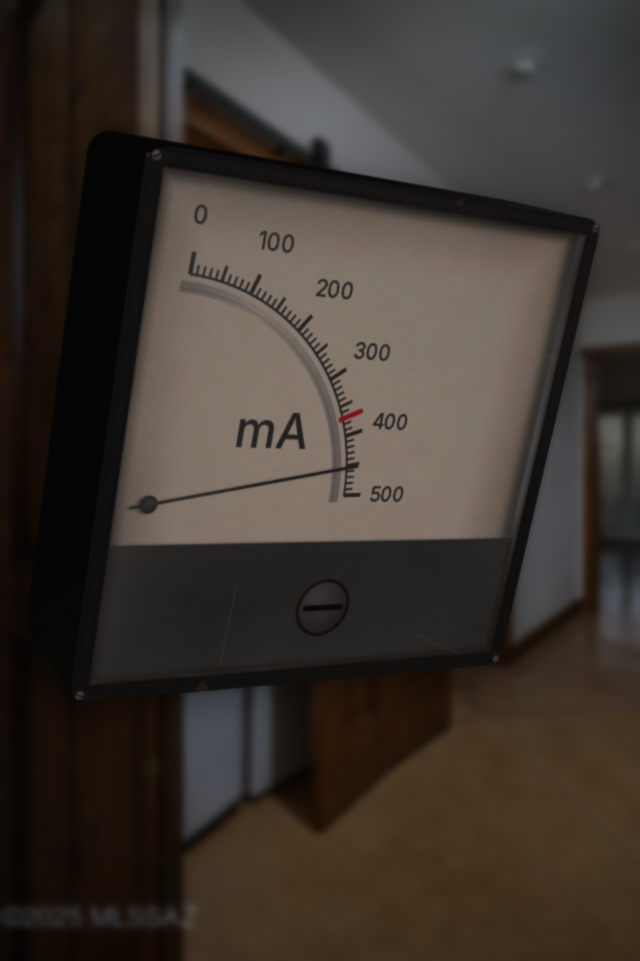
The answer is 450 mA
